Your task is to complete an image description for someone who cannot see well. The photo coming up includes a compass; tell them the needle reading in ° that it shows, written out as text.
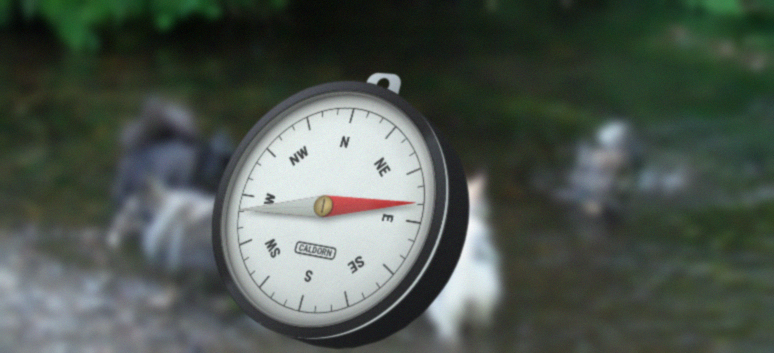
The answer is 80 °
